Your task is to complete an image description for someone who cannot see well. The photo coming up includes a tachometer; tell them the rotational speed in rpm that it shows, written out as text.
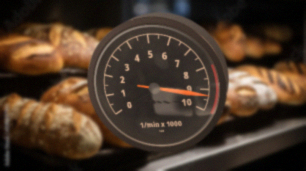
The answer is 9250 rpm
